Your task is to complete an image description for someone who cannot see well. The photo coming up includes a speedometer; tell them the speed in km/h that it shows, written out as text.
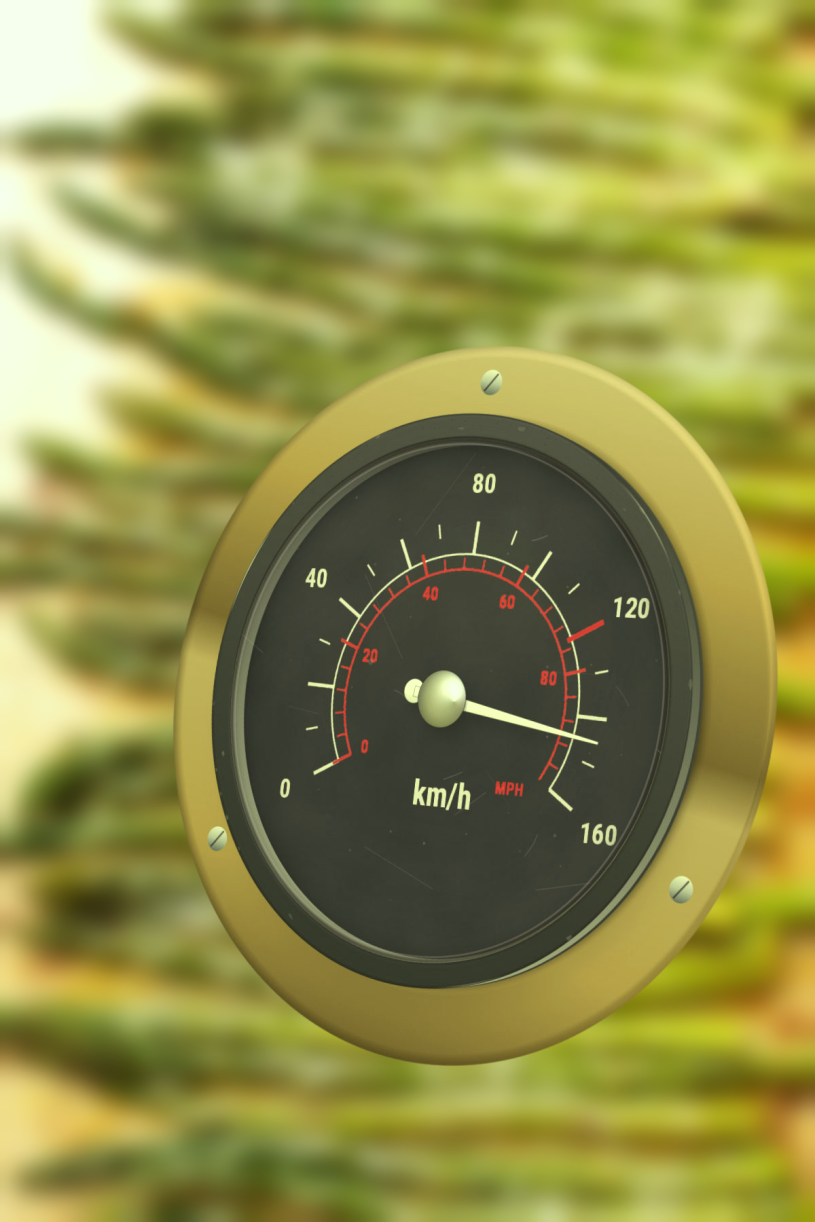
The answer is 145 km/h
